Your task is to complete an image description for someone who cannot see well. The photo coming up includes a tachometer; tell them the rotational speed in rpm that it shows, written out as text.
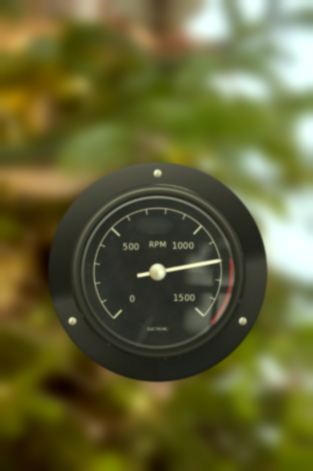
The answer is 1200 rpm
